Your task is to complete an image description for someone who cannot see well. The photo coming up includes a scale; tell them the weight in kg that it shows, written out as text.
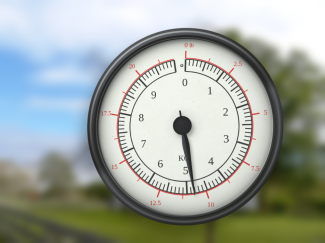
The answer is 4.8 kg
